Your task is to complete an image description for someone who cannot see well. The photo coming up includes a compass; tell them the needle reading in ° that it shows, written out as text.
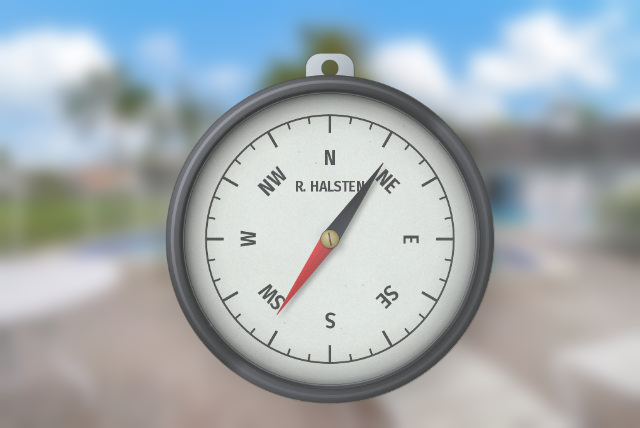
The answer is 215 °
